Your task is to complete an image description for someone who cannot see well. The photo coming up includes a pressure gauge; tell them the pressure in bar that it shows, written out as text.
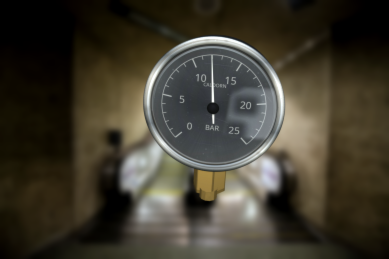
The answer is 12 bar
